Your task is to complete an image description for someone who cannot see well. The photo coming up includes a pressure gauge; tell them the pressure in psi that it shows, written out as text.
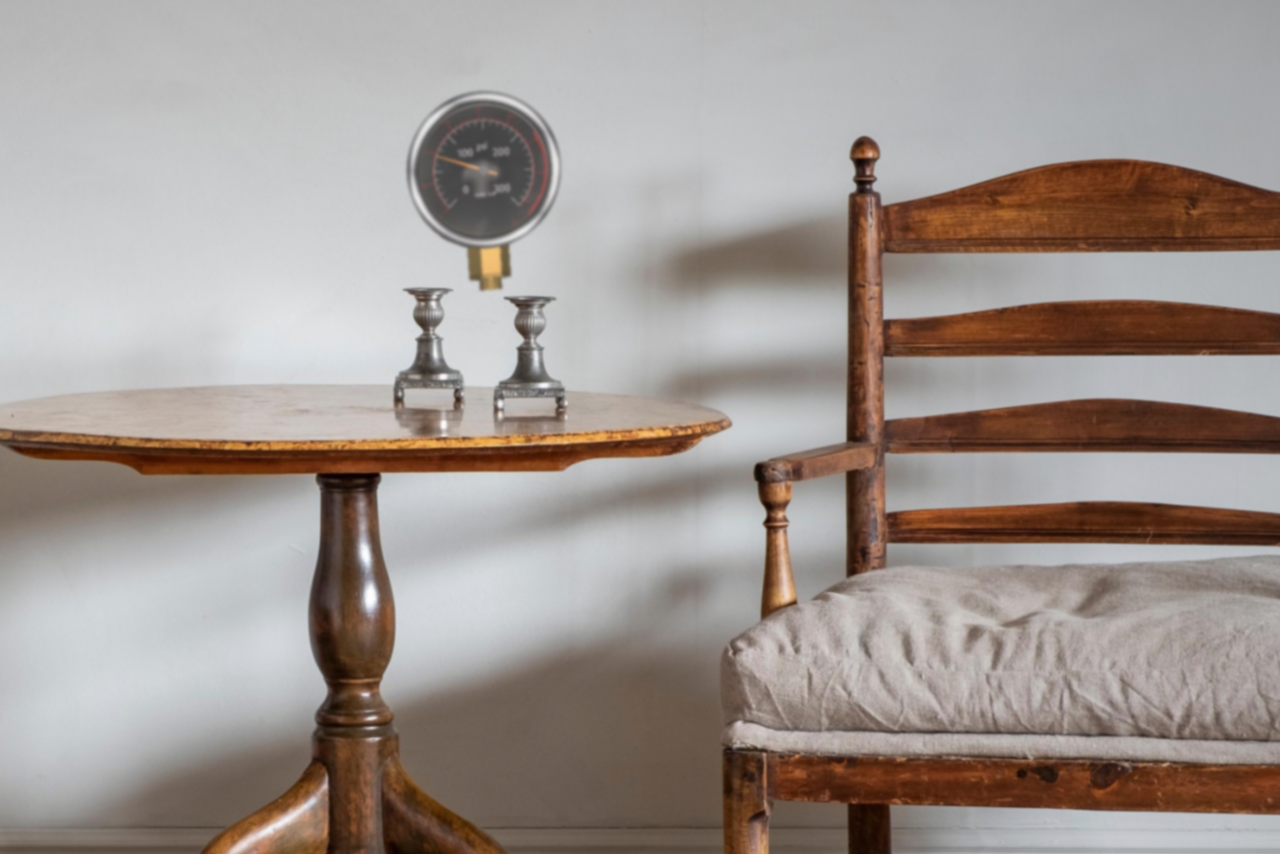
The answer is 70 psi
